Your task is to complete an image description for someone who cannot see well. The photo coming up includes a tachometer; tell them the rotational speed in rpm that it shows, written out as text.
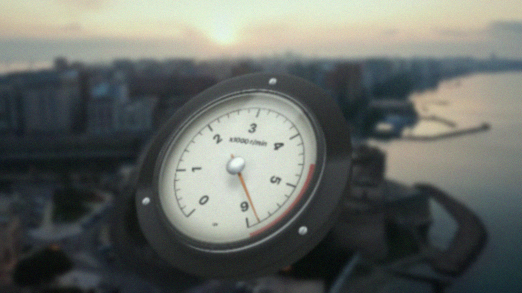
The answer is 5800 rpm
